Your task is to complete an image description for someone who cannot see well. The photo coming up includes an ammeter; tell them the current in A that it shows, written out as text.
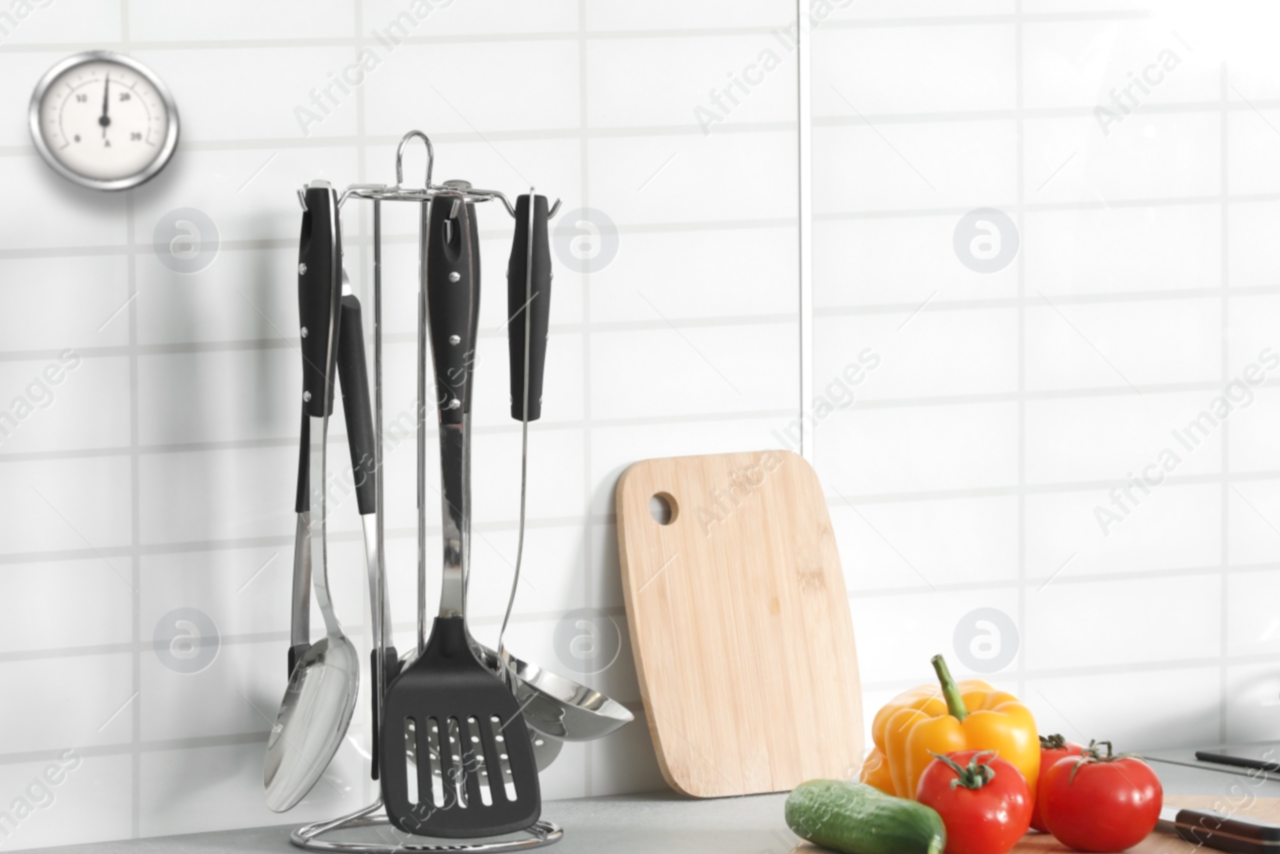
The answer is 16 A
